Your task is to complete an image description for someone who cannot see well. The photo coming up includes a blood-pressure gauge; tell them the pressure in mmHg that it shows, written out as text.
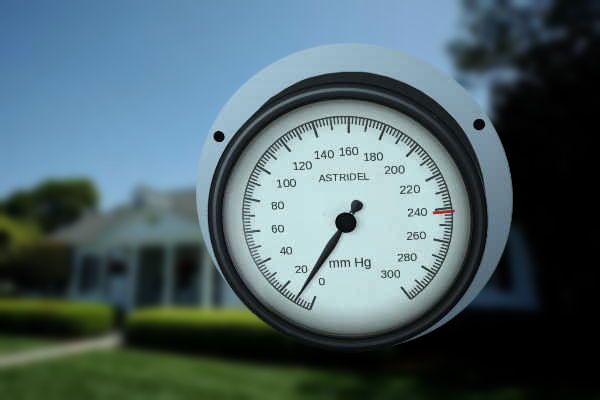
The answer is 10 mmHg
